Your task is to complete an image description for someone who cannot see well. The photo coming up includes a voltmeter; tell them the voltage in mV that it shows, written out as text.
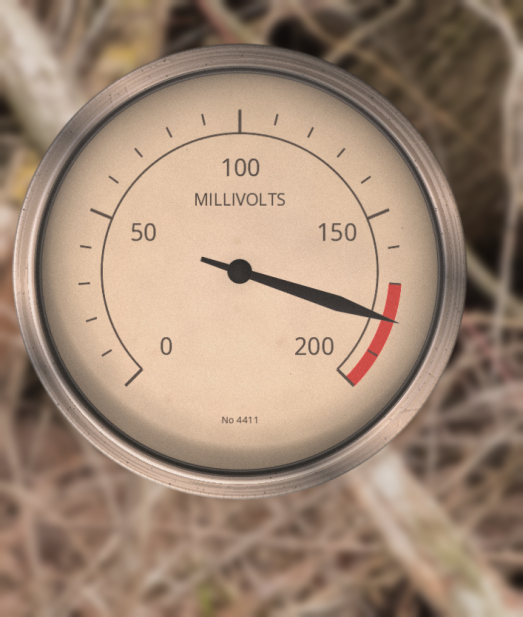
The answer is 180 mV
